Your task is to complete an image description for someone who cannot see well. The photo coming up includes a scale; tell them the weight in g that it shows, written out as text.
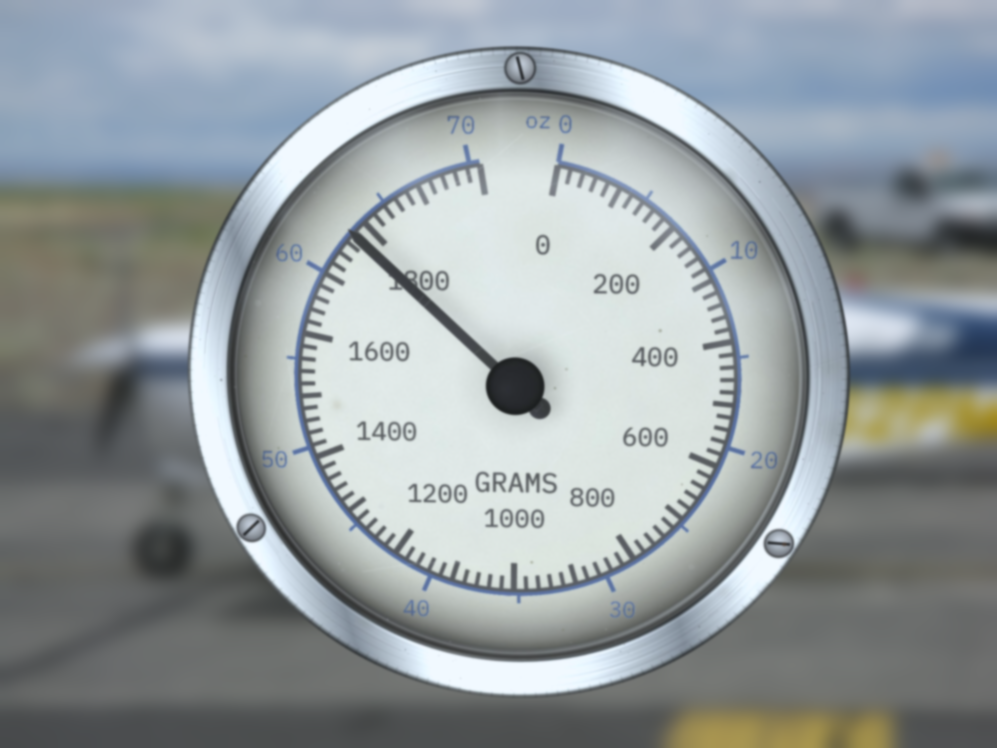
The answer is 1780 g
